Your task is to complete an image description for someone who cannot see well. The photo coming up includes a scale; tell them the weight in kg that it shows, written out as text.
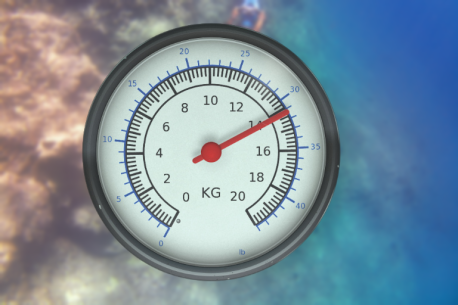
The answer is 14.2 kg
